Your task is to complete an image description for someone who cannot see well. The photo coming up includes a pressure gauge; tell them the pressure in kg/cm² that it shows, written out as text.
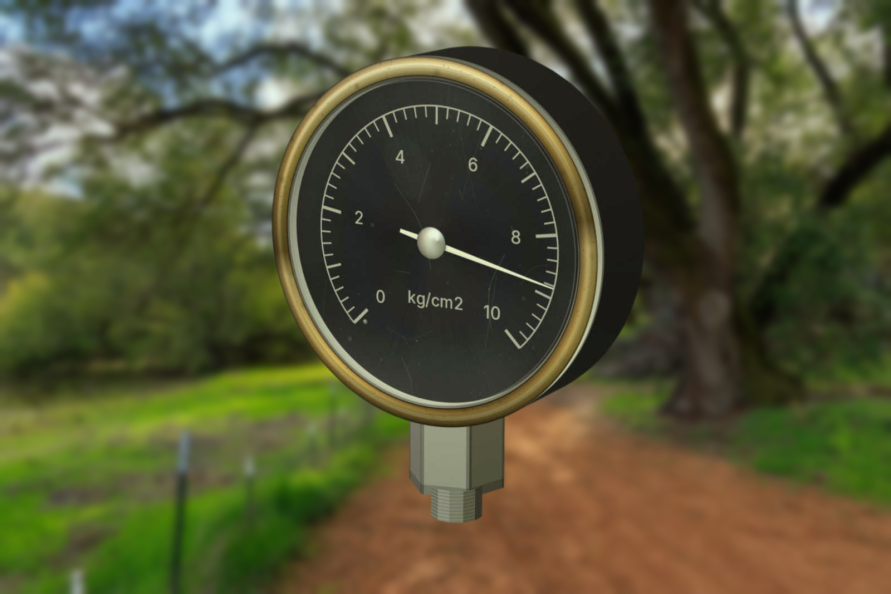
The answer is 8.8 kg/cm²
